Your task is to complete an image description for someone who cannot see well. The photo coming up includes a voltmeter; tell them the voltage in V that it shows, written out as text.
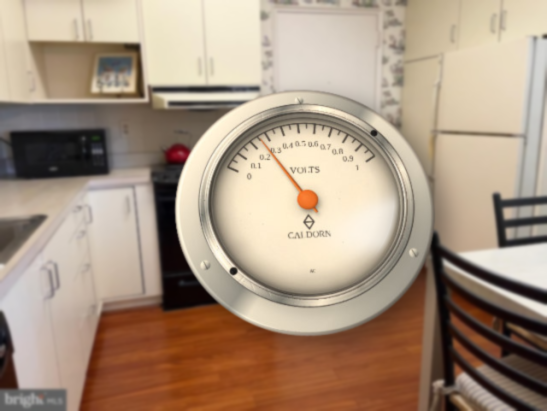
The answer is 0.25 V
